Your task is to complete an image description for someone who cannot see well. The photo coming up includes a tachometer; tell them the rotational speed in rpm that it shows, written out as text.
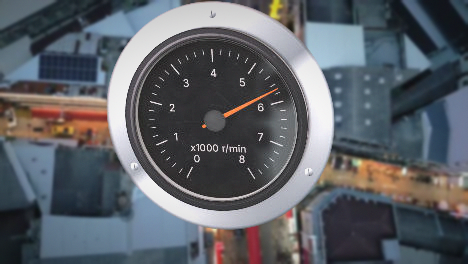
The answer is 5700 rpm
